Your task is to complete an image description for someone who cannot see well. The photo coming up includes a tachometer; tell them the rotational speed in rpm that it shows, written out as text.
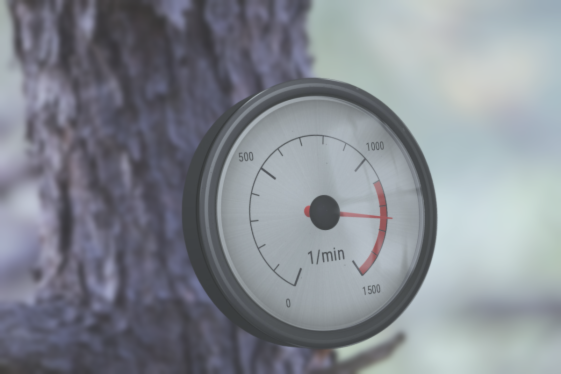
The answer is 1250 rpm
